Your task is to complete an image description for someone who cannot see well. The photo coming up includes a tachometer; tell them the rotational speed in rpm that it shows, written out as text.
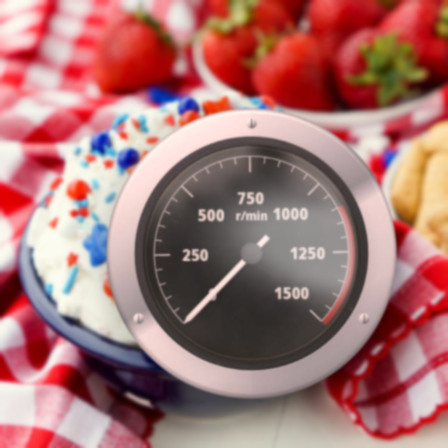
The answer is 0 rpm
